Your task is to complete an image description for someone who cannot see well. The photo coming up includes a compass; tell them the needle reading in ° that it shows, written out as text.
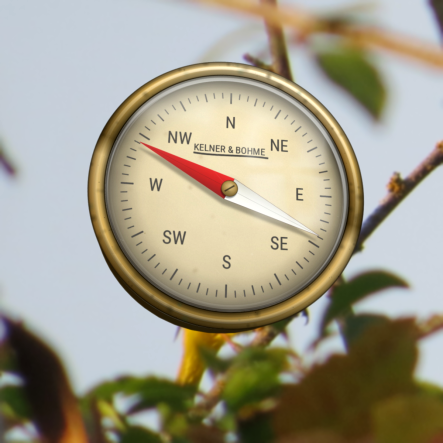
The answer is 295 °
